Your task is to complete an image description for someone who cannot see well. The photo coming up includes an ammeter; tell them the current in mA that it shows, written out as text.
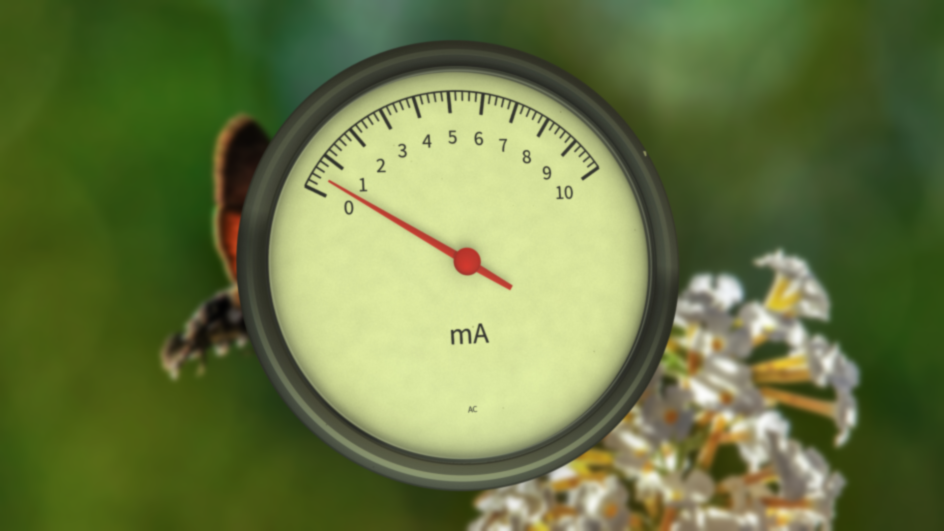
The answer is 0.4 mA
